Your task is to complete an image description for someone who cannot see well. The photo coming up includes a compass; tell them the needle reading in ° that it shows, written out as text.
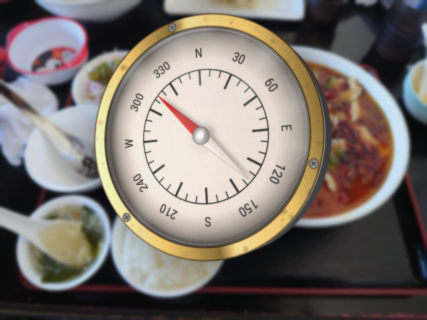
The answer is 315 °
